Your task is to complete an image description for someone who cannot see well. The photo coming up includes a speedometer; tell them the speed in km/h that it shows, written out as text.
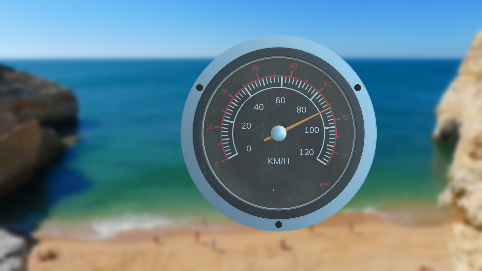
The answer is 90 km/h
